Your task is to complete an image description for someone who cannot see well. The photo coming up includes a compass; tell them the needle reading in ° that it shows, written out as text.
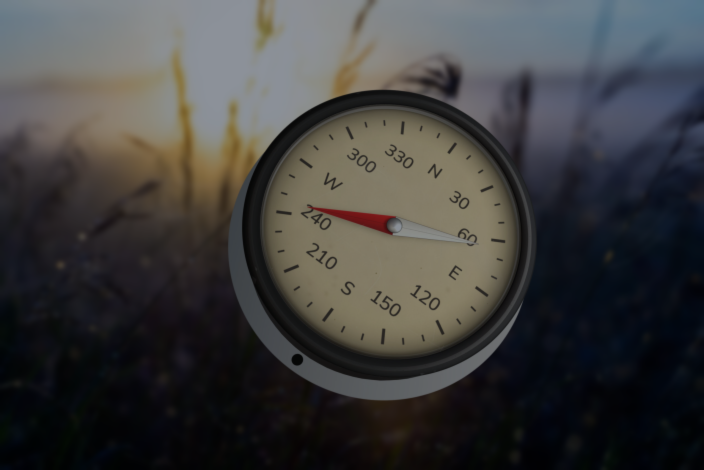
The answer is 245 °
